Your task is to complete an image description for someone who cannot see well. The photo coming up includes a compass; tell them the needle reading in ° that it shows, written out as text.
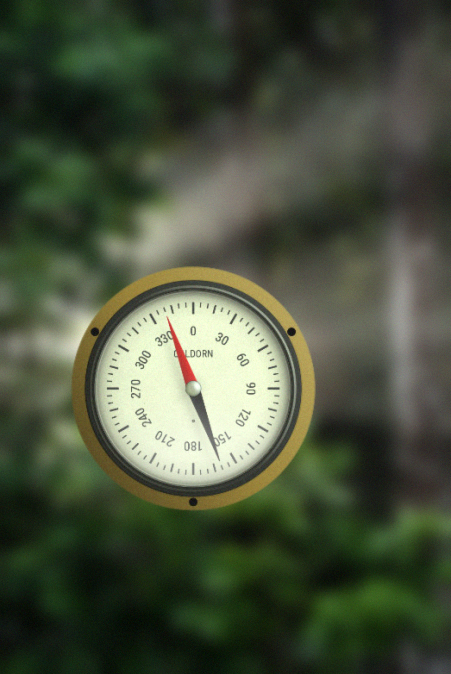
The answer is 340 °
